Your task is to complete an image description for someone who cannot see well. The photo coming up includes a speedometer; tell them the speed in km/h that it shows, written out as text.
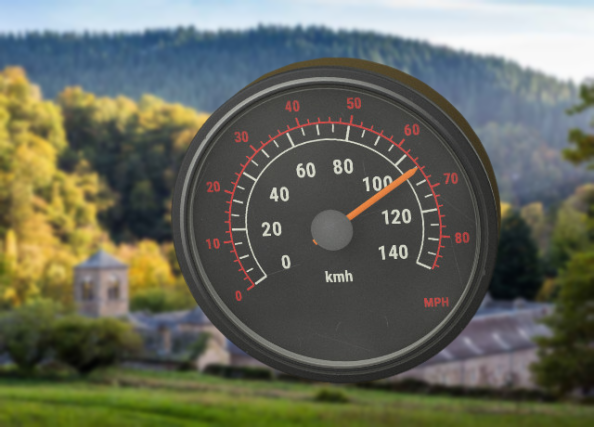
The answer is 105 km/h
